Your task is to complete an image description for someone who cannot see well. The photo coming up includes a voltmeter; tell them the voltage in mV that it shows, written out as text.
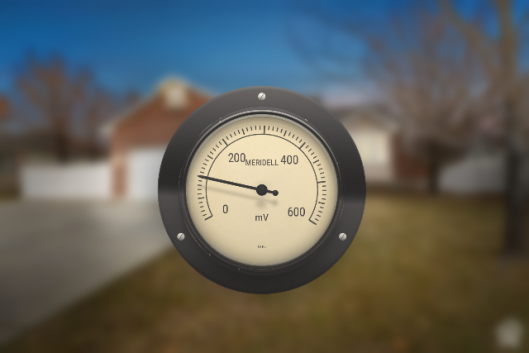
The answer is 100 mV
